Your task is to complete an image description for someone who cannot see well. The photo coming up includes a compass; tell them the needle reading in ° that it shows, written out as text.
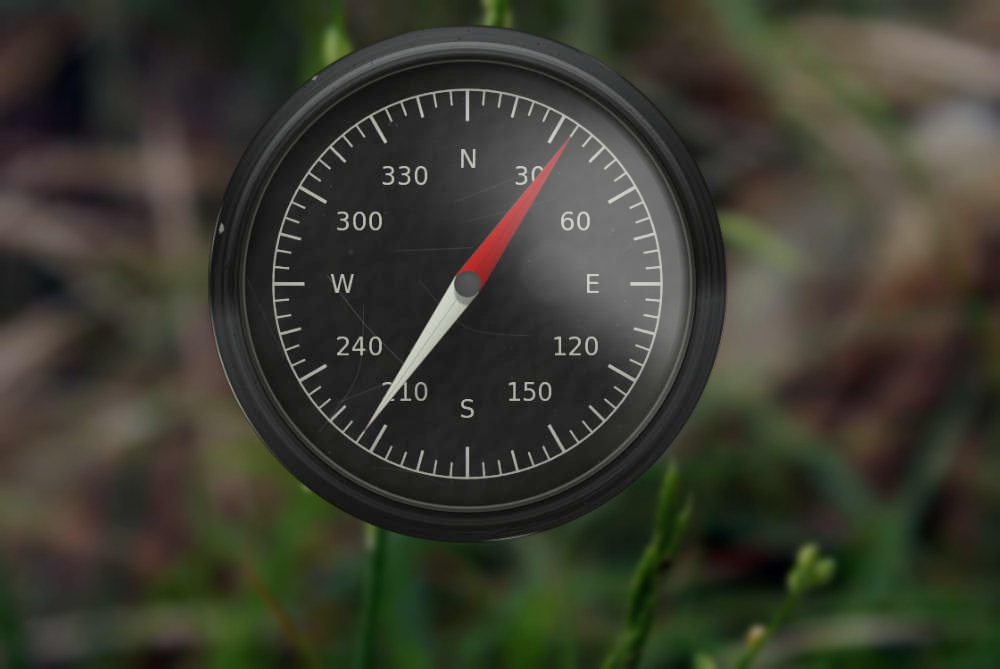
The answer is 35 °
